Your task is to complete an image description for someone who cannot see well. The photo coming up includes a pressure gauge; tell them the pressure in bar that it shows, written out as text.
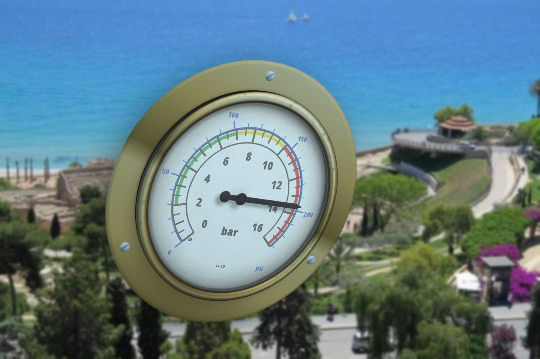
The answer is 13.5 bar
